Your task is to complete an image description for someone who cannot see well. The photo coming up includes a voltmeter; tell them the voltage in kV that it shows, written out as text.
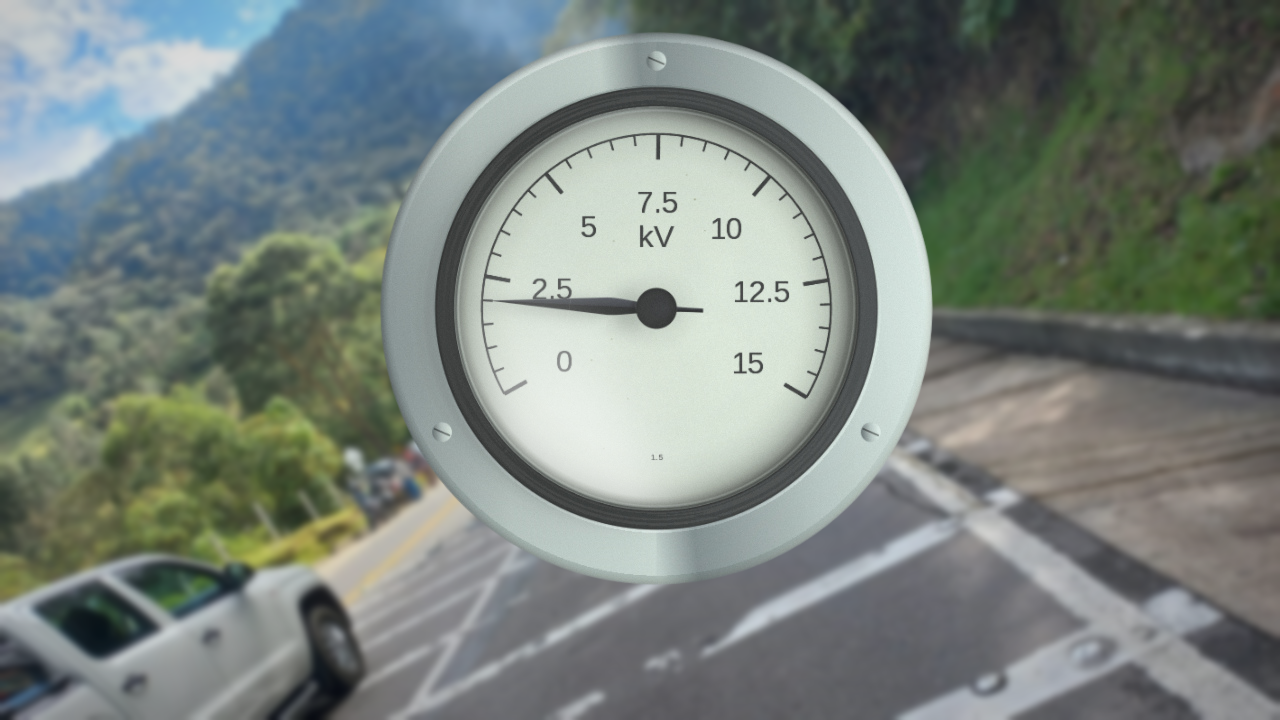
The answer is 2 kV
